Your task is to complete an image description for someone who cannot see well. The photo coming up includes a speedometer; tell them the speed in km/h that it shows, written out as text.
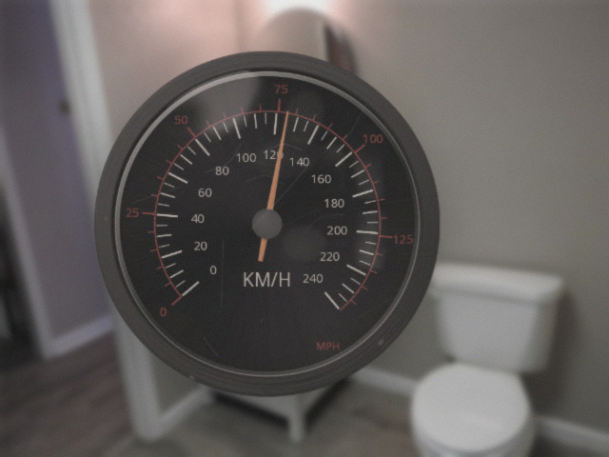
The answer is 125 km/h
